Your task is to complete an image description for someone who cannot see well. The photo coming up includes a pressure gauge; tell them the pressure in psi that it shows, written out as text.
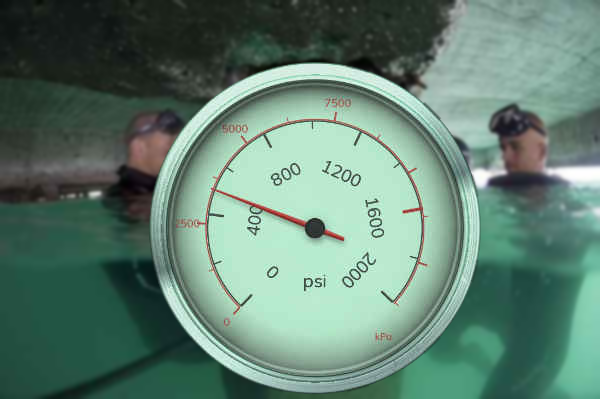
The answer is 500 psi
